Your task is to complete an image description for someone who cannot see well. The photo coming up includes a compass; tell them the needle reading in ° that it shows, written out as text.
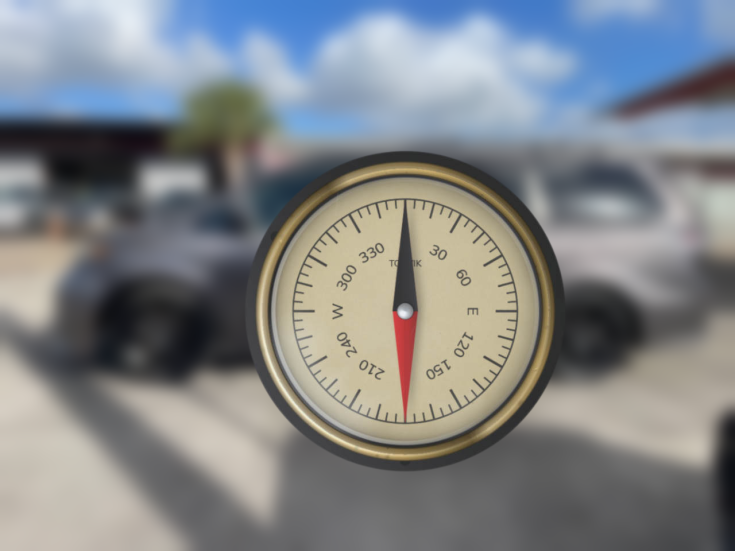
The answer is 180 °
